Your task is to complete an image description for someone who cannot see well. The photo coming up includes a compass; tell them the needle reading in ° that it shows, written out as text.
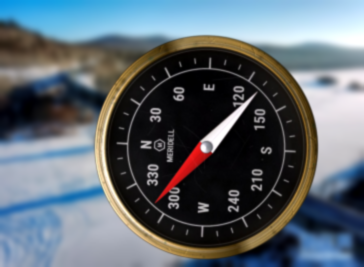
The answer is 310 °
